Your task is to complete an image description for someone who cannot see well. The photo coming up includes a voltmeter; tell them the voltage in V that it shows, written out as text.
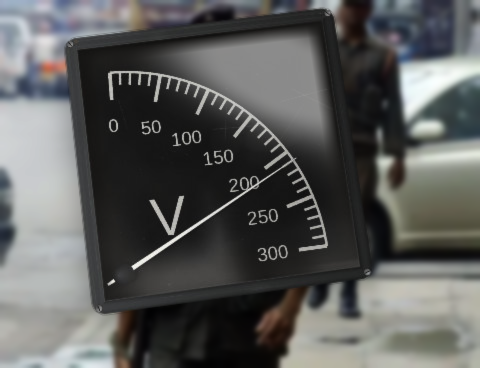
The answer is 210 V
